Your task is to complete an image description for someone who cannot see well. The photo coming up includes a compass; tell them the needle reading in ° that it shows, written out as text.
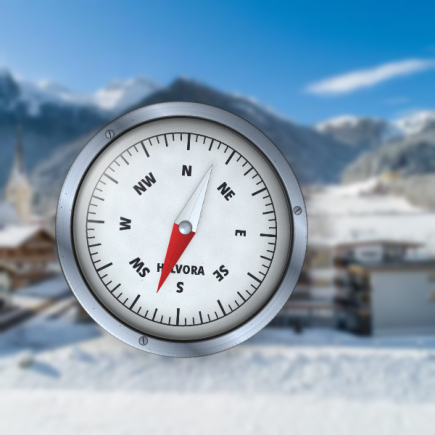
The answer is 200 °
